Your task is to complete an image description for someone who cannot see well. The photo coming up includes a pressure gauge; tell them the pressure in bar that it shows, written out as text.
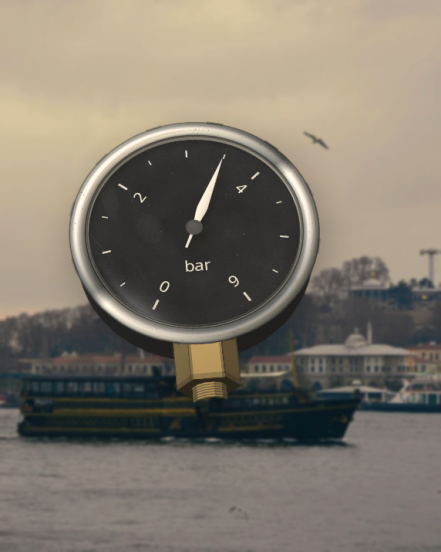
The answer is 3.5 bar
